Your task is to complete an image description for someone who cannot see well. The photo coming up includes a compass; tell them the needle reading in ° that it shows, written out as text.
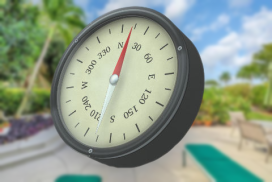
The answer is 15 °
